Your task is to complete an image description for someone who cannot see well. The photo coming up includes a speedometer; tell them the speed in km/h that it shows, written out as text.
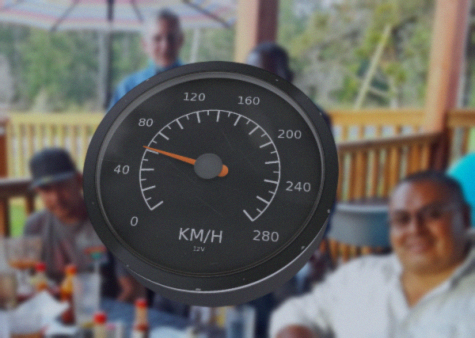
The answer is 60 km/h
